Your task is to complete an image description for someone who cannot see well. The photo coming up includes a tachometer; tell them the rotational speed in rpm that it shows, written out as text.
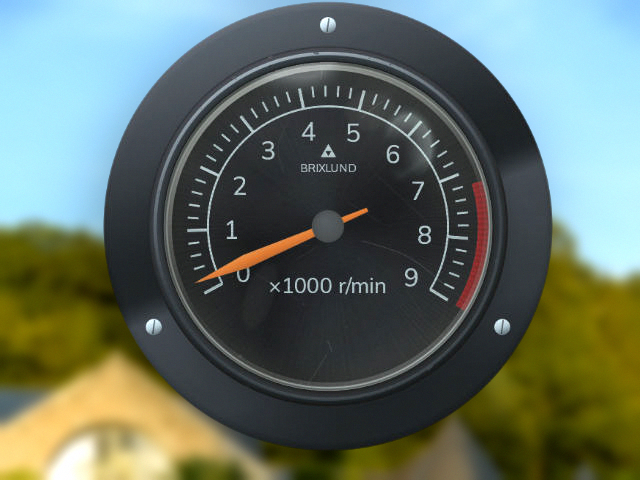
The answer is 200 rpm
